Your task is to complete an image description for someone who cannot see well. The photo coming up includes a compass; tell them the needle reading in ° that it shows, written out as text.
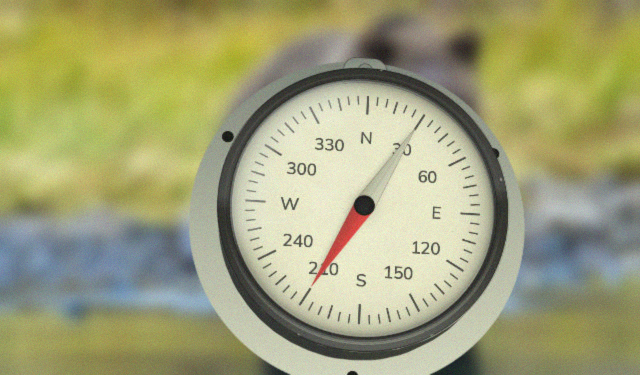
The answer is 210 °
